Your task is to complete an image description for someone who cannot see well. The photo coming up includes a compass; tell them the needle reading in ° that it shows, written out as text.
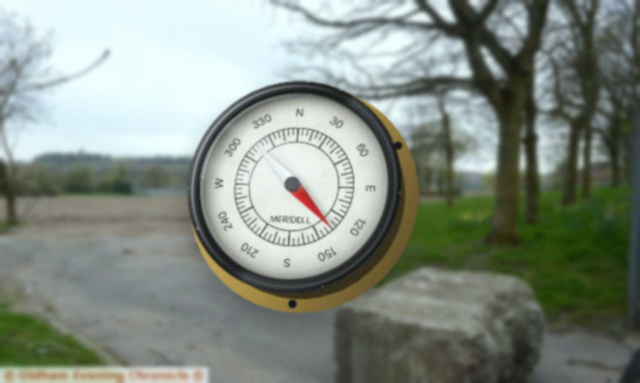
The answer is 135 °
